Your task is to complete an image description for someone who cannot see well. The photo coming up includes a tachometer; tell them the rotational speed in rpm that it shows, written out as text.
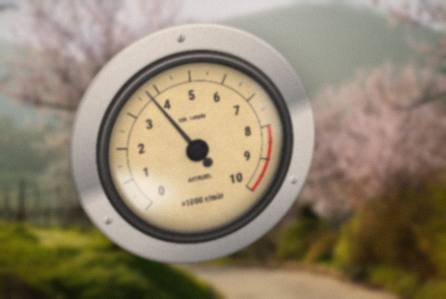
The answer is 3750 rpm
